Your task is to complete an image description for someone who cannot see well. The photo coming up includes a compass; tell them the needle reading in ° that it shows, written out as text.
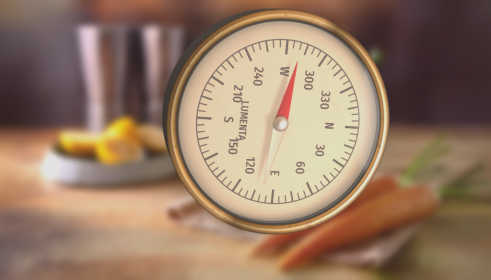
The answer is 280 °
